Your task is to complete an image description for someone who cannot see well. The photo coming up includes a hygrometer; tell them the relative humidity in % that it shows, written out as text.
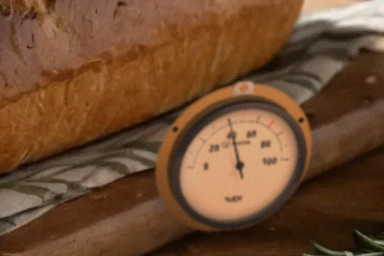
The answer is 40 %
